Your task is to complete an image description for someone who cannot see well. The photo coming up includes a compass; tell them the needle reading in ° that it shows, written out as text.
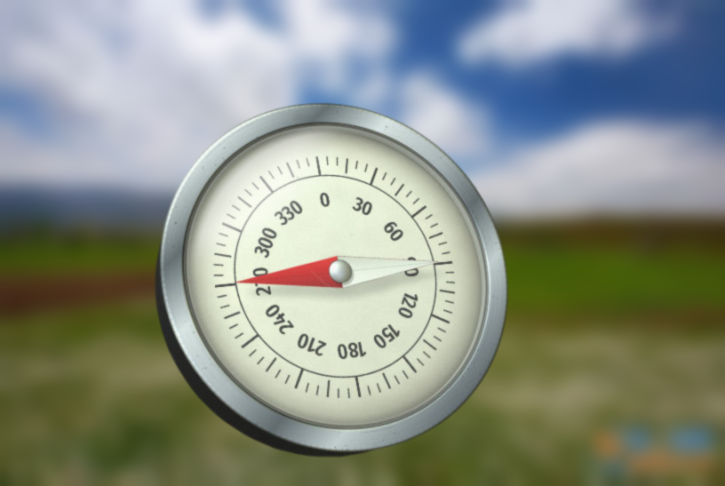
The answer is 270 °
